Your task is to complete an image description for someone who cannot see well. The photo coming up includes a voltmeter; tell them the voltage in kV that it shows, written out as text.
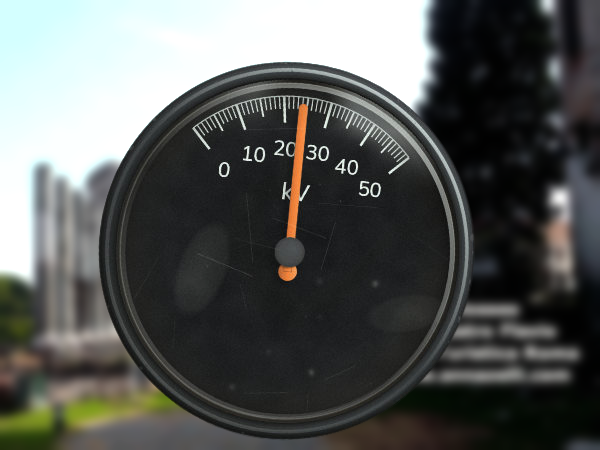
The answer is 24 kV
